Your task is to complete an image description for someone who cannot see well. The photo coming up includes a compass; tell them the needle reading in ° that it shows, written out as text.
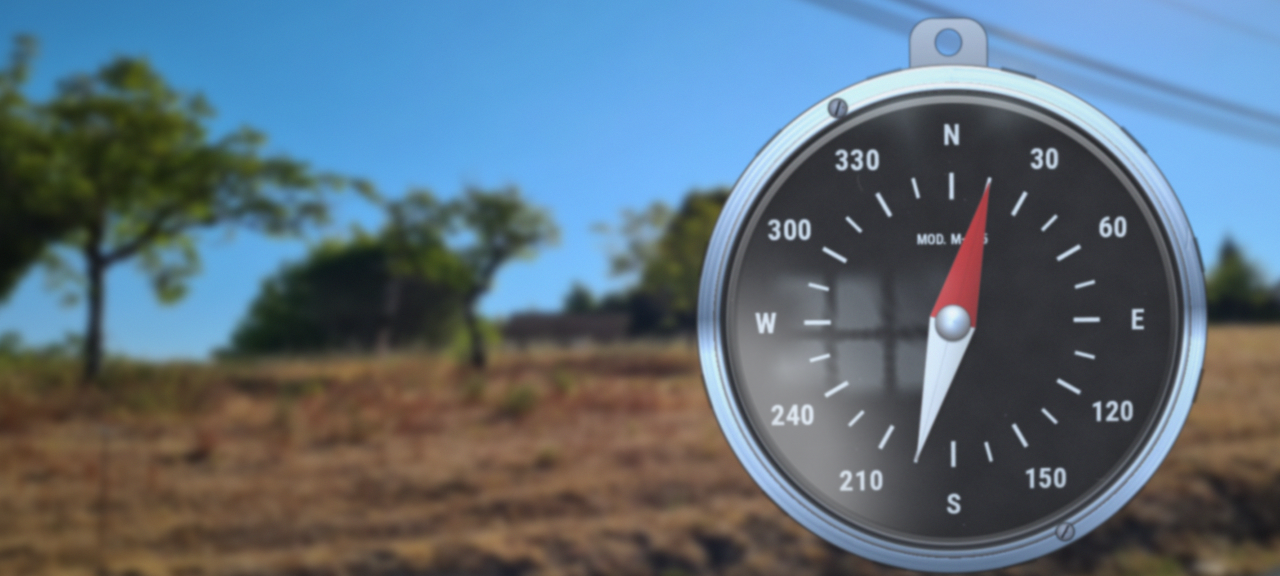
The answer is 15 °
